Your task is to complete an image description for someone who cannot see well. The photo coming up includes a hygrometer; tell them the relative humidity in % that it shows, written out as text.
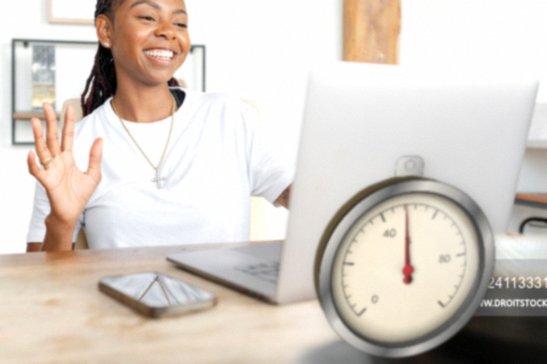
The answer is 48 %
